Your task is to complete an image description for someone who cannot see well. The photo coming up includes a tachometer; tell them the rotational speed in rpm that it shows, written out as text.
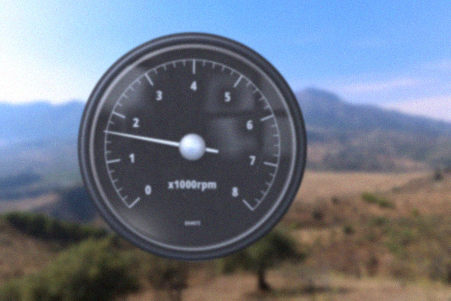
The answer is 1600 rpm
